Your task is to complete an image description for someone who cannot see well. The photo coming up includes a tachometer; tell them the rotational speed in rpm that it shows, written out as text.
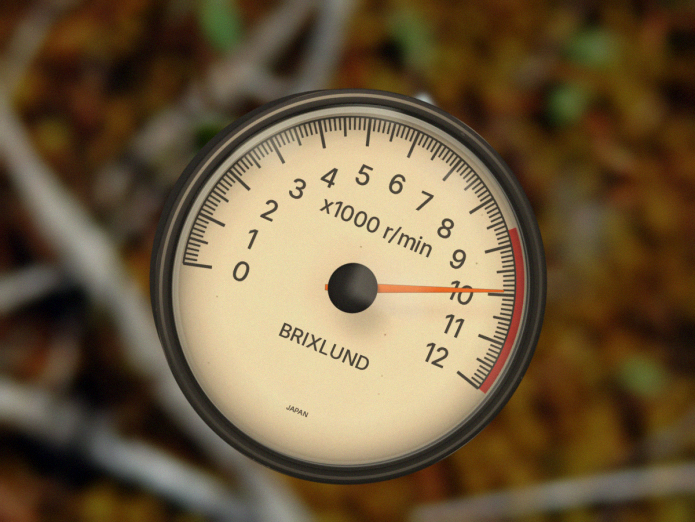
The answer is 9900 rpm
